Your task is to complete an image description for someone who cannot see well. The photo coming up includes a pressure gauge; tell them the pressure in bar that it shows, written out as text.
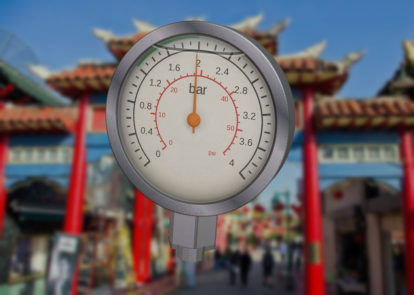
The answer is 2 bar
